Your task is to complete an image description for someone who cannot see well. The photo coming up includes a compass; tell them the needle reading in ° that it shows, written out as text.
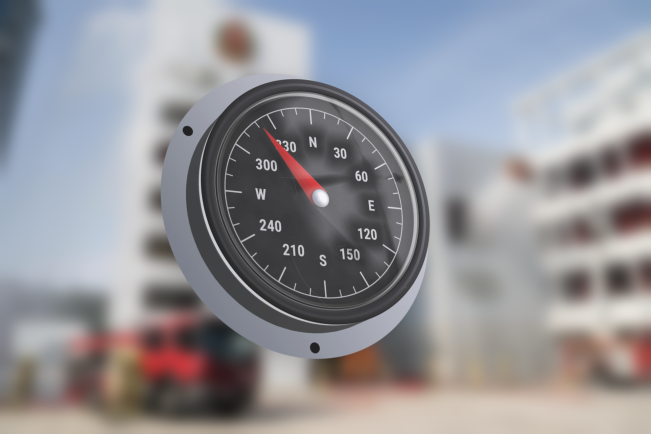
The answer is 320 °
